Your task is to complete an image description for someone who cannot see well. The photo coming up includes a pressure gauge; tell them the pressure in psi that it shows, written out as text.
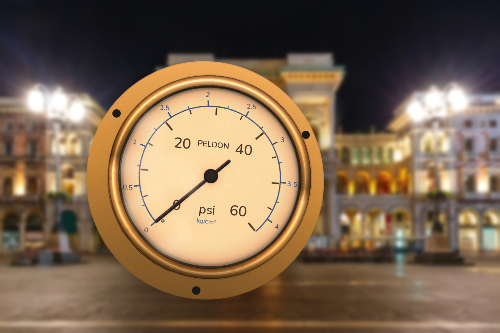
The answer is 0 psi
